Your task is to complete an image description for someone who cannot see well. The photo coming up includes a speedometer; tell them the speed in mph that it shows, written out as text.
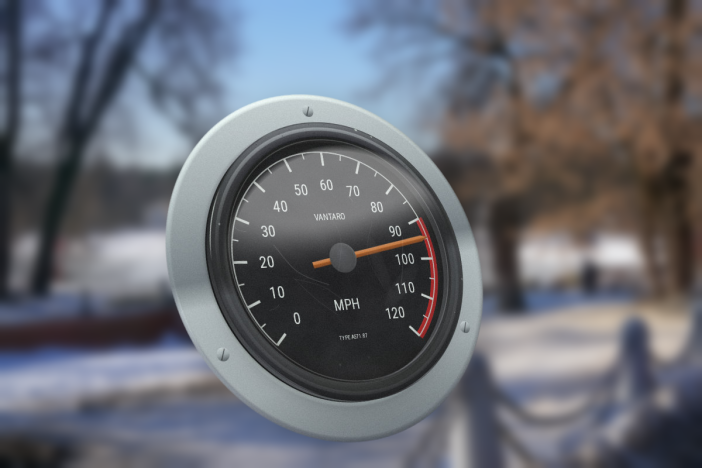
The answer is 95 mph
